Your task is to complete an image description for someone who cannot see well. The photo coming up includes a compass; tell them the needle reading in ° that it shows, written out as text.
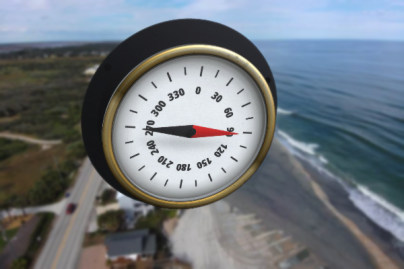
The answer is 90 °
